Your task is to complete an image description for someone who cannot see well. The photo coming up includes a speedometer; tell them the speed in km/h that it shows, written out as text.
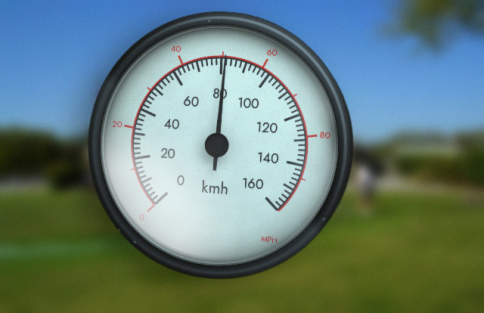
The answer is 82 km/h
